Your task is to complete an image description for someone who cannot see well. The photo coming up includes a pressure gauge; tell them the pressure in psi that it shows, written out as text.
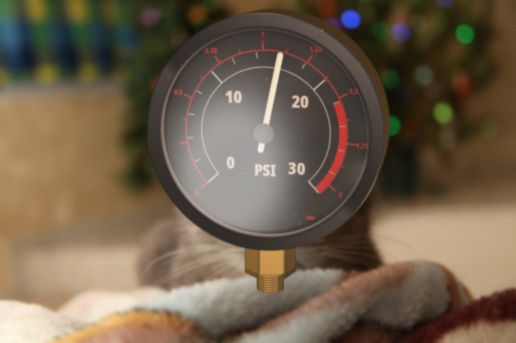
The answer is 16 psi
